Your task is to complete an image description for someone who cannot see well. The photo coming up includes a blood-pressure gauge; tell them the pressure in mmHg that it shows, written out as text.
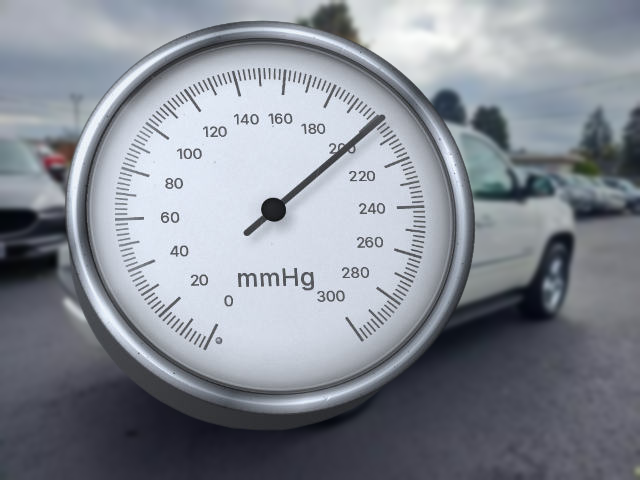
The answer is 202 mmHg
